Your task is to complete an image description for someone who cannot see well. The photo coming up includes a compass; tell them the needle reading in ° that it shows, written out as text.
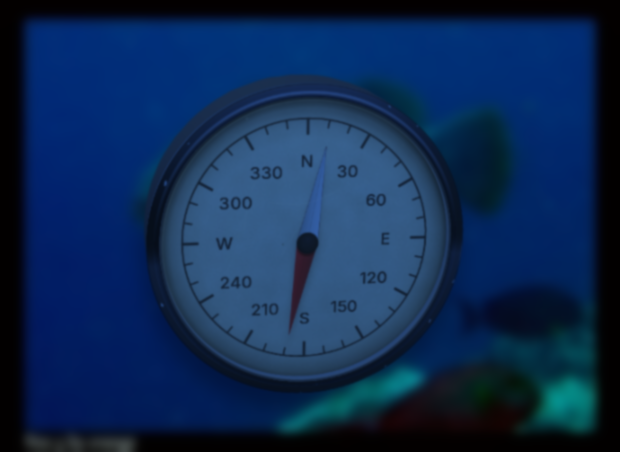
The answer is 190 °
